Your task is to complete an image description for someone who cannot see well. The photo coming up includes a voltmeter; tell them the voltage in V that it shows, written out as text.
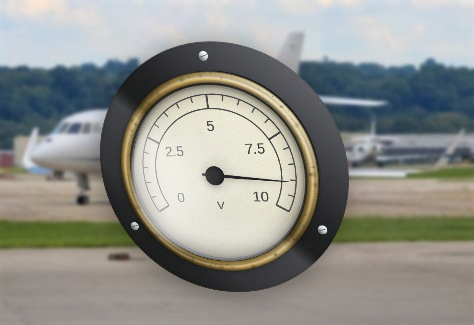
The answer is 9 V
